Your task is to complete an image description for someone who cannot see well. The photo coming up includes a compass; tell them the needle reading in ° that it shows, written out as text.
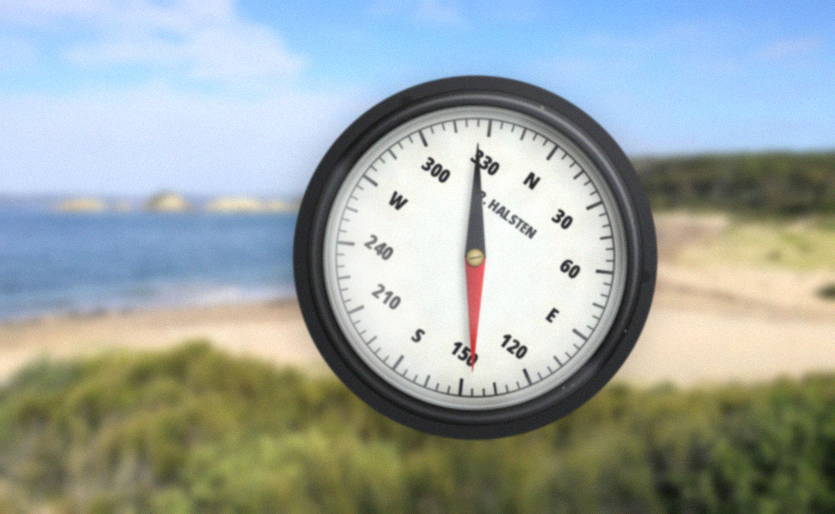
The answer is 145 °
